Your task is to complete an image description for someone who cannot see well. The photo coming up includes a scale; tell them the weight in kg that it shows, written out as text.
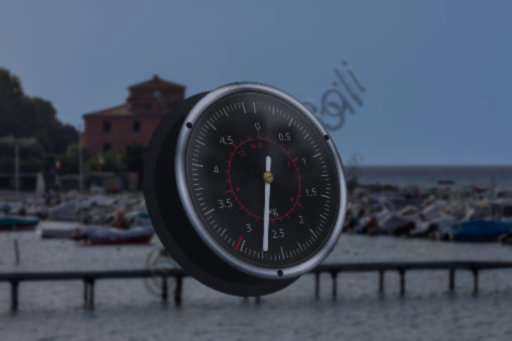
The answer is 2.75 kg
